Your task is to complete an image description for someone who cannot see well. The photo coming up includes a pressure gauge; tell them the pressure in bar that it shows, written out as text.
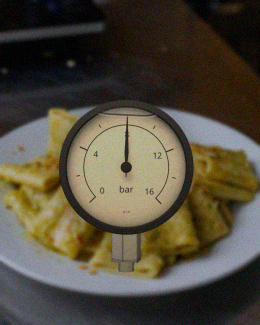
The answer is 8 bar
